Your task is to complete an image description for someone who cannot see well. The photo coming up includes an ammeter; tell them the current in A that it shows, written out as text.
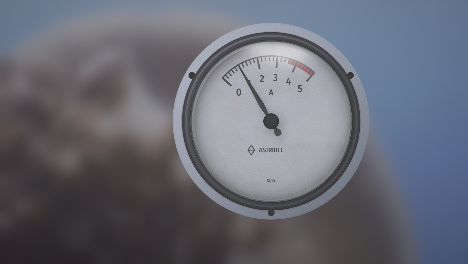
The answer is 1 A
